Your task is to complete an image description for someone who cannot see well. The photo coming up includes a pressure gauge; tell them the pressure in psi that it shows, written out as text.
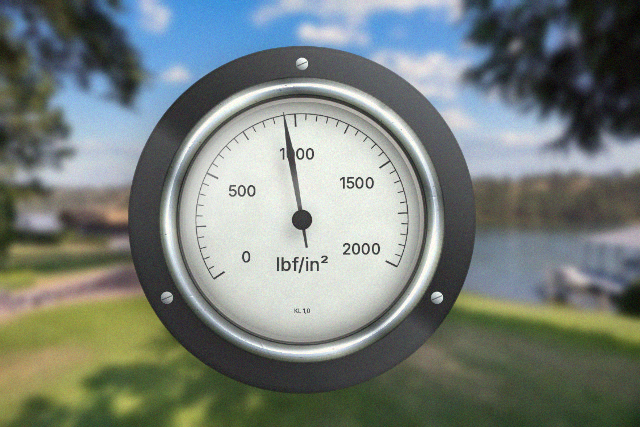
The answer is 950 psi
